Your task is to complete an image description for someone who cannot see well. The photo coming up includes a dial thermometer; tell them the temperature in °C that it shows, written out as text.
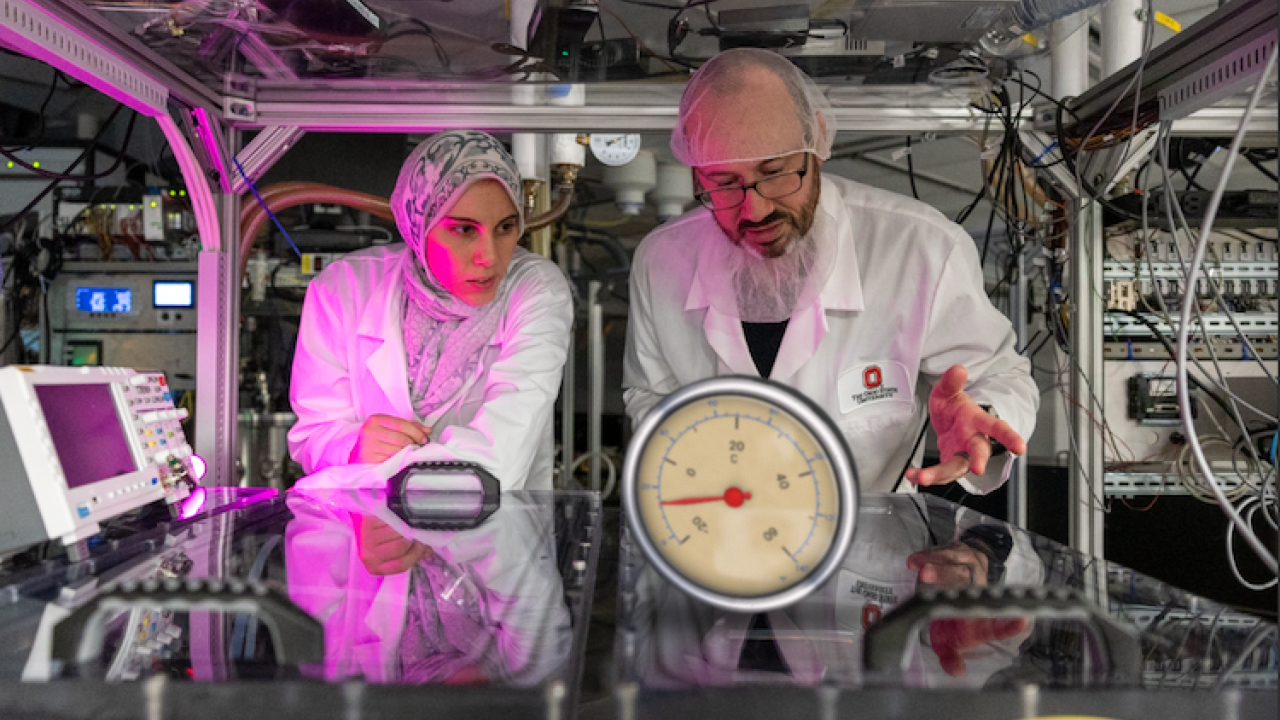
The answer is -10 °C
